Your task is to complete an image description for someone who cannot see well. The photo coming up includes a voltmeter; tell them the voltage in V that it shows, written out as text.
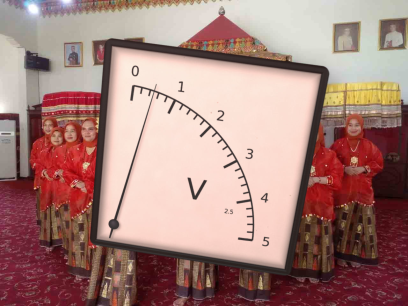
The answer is 0.5 V
